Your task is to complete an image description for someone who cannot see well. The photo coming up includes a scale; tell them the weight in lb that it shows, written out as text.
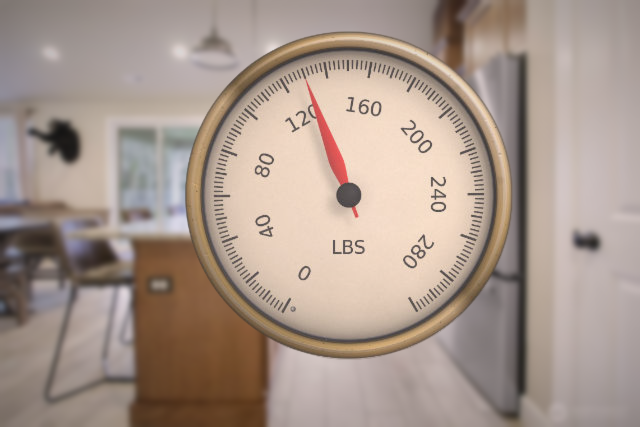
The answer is 130 lb
